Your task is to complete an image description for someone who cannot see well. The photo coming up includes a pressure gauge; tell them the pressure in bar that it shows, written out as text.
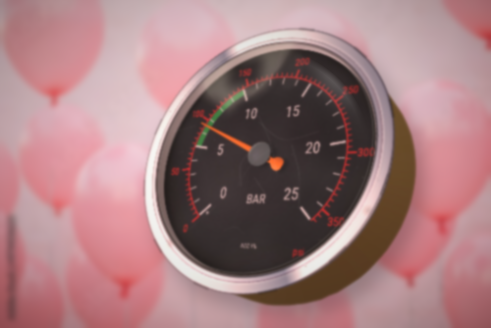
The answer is 6.5 bar
